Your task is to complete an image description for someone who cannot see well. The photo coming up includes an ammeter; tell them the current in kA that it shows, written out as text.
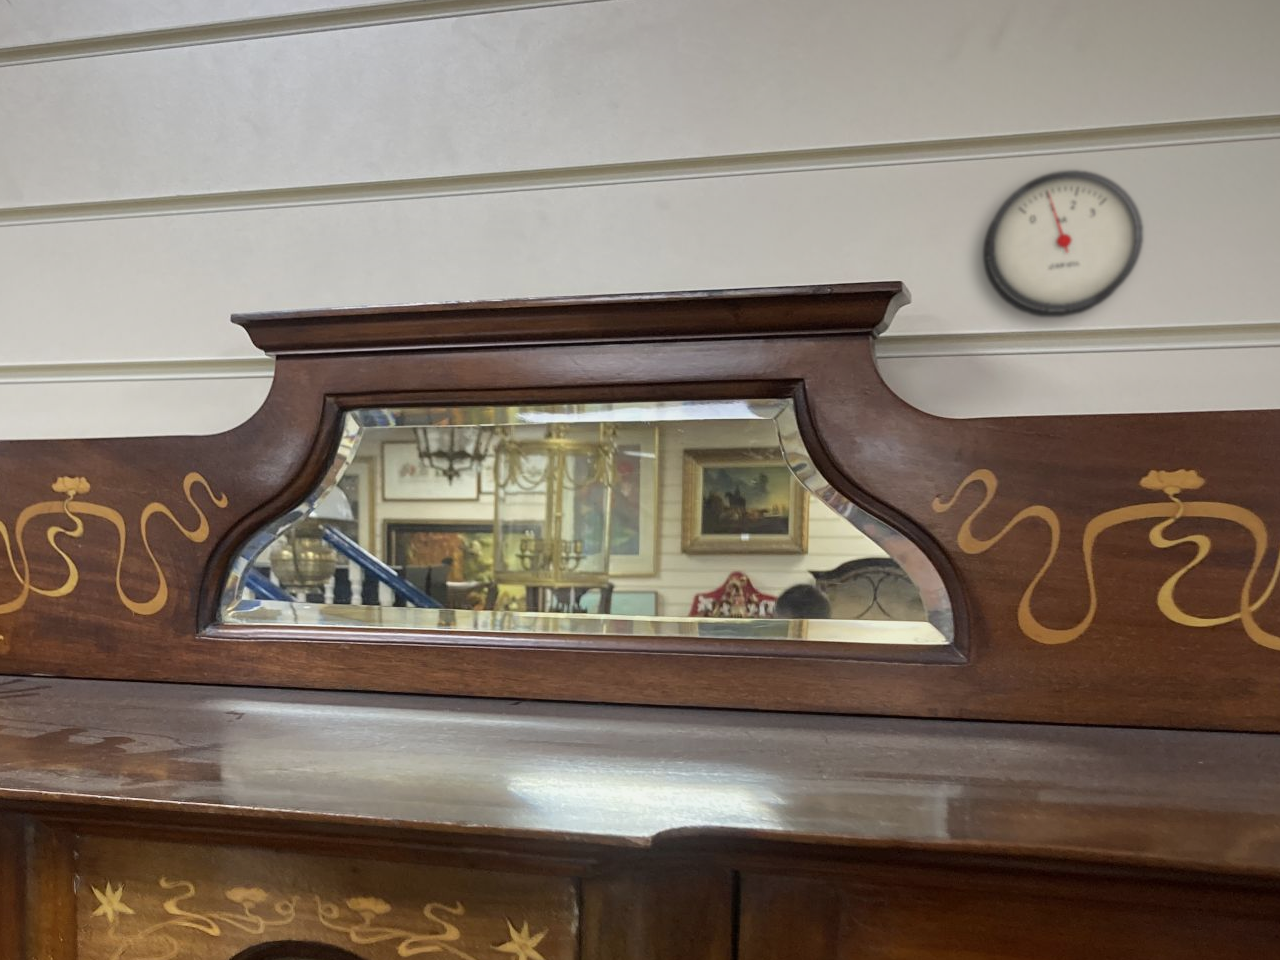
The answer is 1 kA
